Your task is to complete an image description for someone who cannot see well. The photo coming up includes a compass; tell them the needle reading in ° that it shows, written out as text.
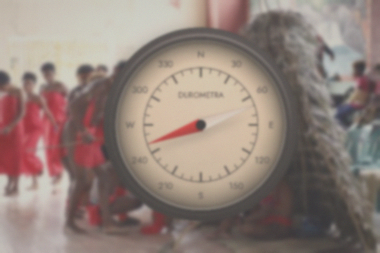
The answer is 250 °
